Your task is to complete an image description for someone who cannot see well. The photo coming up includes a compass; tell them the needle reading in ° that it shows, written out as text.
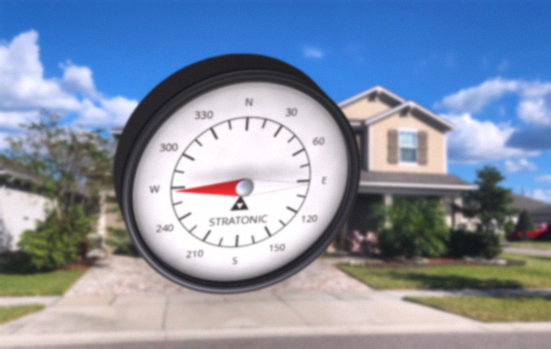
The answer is 270 °
